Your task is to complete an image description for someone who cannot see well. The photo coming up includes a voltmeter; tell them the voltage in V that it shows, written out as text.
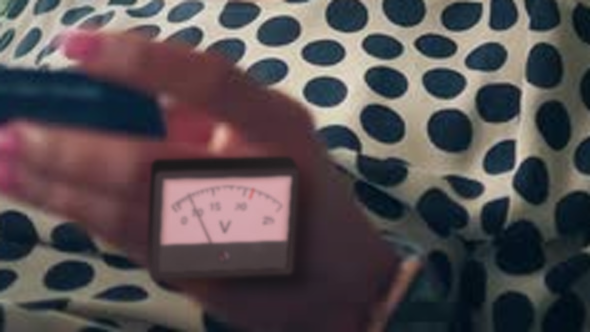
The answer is 10 V
